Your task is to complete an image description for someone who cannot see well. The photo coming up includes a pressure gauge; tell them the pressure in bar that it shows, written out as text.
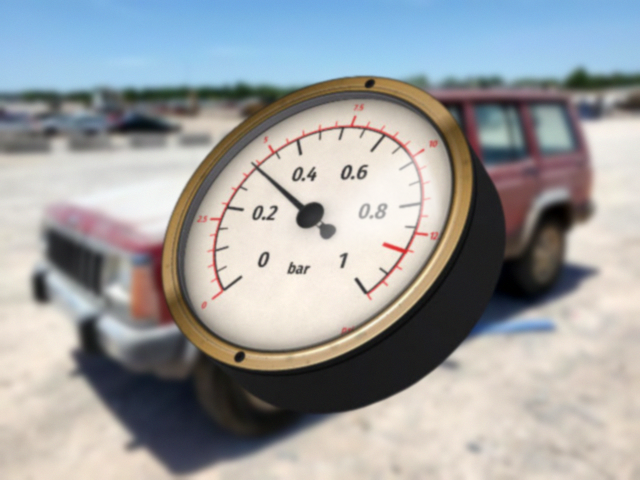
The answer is 0.3 bar
